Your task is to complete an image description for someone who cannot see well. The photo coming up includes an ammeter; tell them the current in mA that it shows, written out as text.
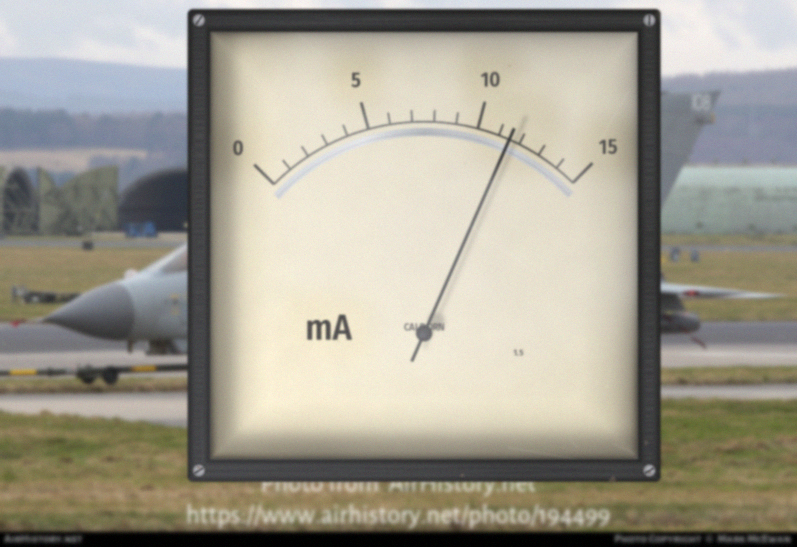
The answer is 11.5 mA
